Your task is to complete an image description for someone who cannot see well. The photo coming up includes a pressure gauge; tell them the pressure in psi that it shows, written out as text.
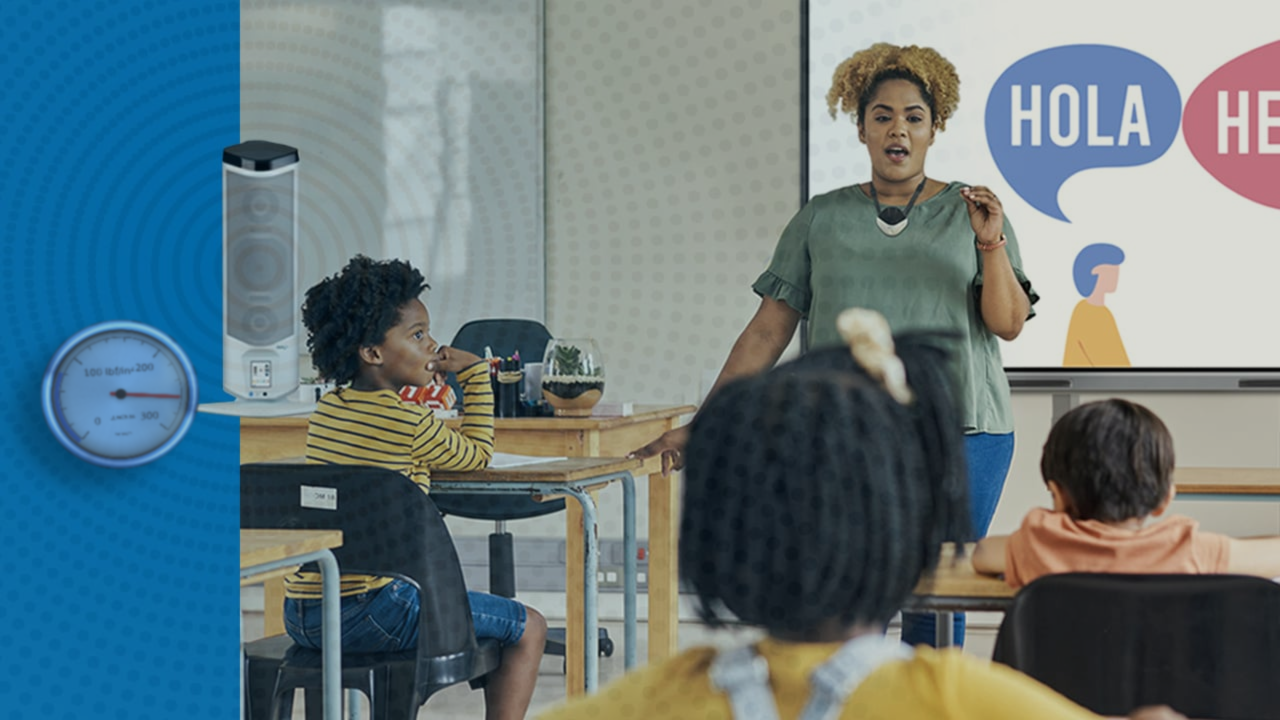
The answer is 260 psi
